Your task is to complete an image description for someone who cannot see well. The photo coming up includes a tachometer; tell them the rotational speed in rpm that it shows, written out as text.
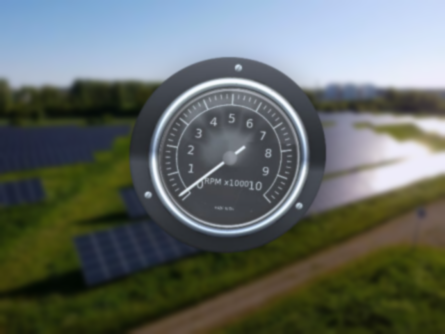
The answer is 200 rpm
